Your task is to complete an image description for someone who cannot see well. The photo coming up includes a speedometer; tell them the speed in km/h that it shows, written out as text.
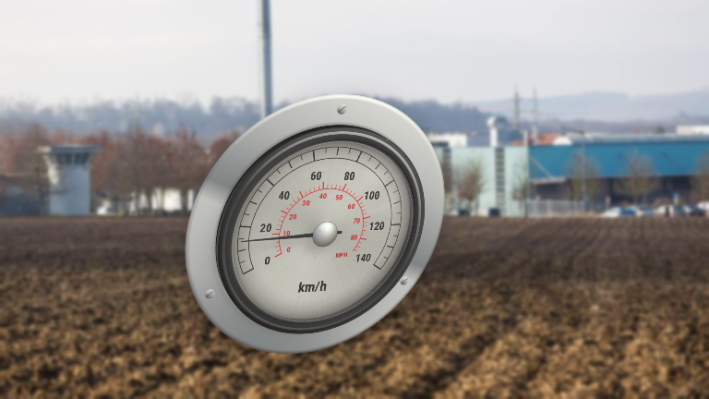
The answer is 15 km/h
